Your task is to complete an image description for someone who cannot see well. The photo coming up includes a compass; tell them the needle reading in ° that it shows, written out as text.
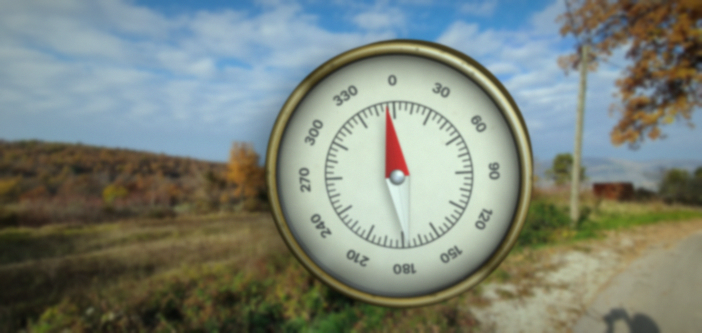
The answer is 355 °
